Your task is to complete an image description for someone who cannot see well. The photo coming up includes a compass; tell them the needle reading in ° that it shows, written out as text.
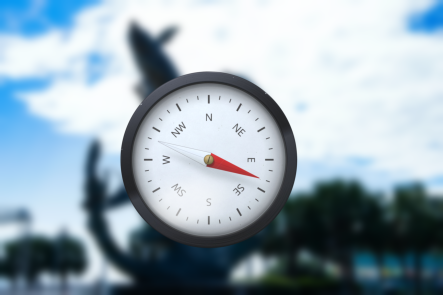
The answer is 110 °
